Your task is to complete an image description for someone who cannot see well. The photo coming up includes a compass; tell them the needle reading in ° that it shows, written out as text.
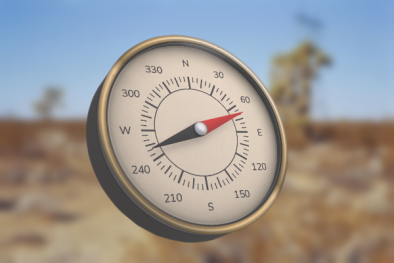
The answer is 70 °
